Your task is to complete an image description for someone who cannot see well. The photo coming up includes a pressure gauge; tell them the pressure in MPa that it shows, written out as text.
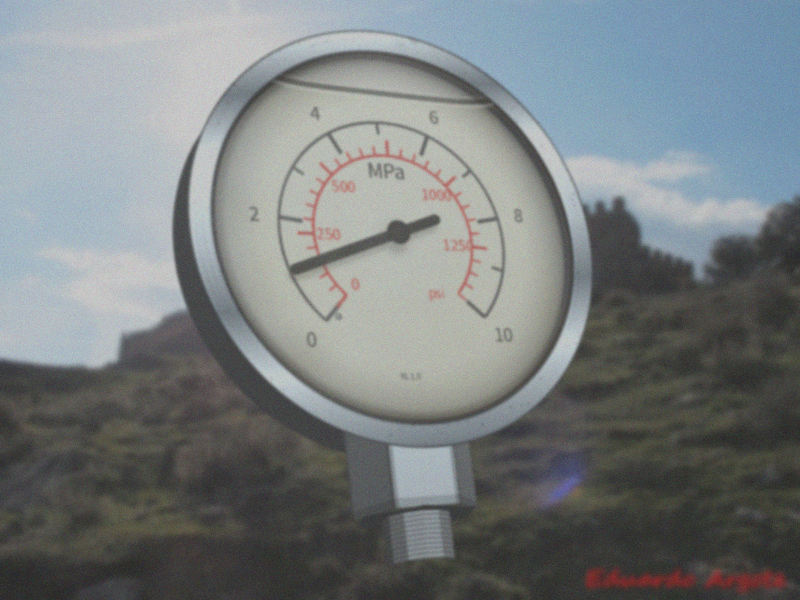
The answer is 1 MPa
